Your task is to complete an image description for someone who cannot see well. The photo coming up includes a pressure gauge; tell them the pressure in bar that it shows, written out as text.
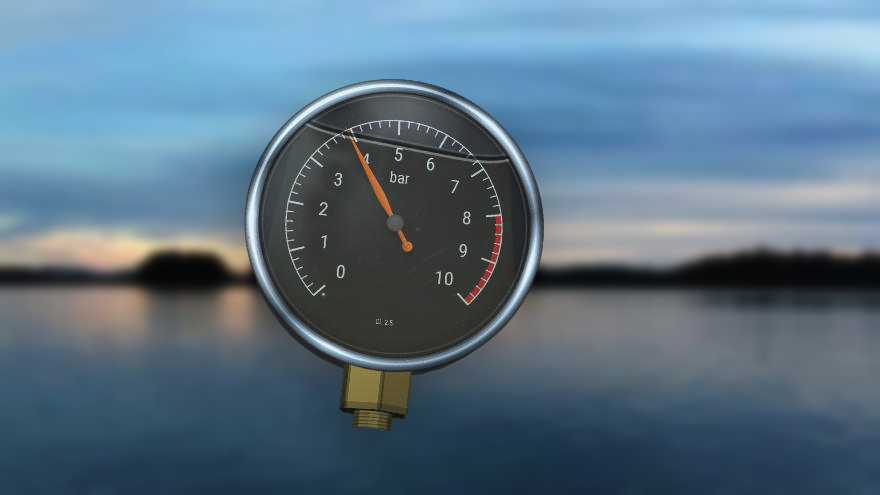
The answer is 3.9 bar
